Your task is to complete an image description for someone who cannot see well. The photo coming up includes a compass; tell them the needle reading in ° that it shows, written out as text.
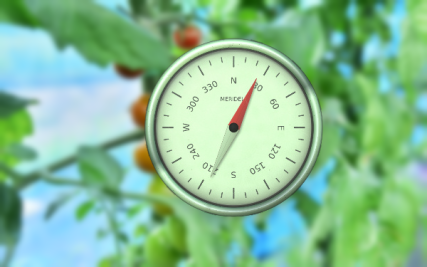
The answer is 25 °
